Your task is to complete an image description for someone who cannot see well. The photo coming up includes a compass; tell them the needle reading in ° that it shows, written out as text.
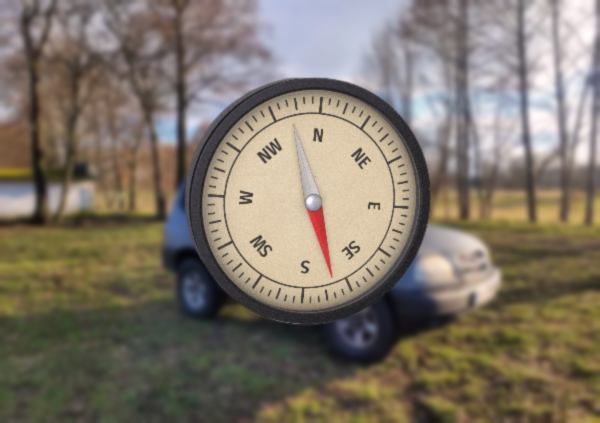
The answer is 160 °
